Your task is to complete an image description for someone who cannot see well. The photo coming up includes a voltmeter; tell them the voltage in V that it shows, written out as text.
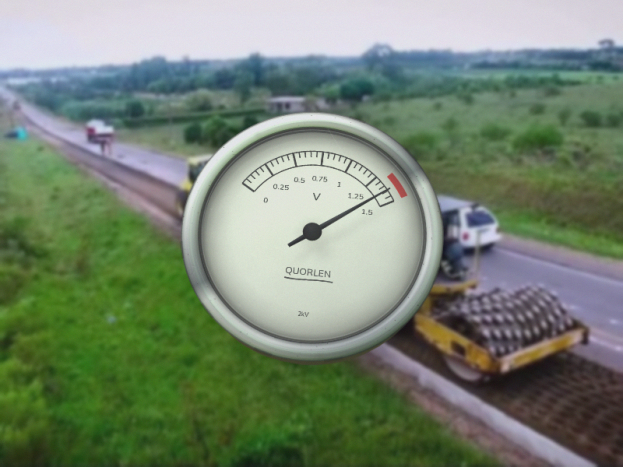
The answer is 1.4 V
